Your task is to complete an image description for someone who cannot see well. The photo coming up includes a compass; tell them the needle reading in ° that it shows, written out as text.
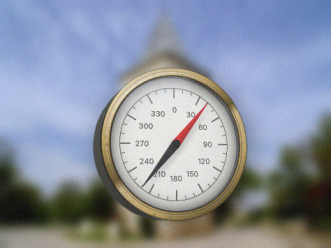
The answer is 40 °
